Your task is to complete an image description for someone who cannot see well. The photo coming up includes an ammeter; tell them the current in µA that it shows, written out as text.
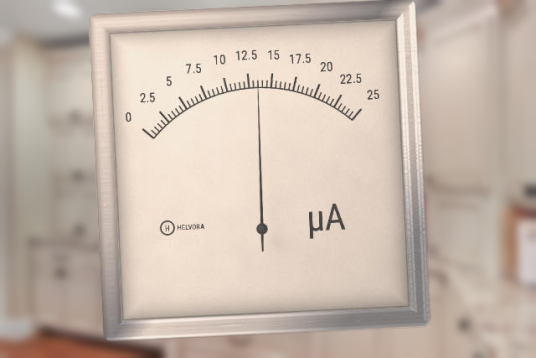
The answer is 13.5 µA
